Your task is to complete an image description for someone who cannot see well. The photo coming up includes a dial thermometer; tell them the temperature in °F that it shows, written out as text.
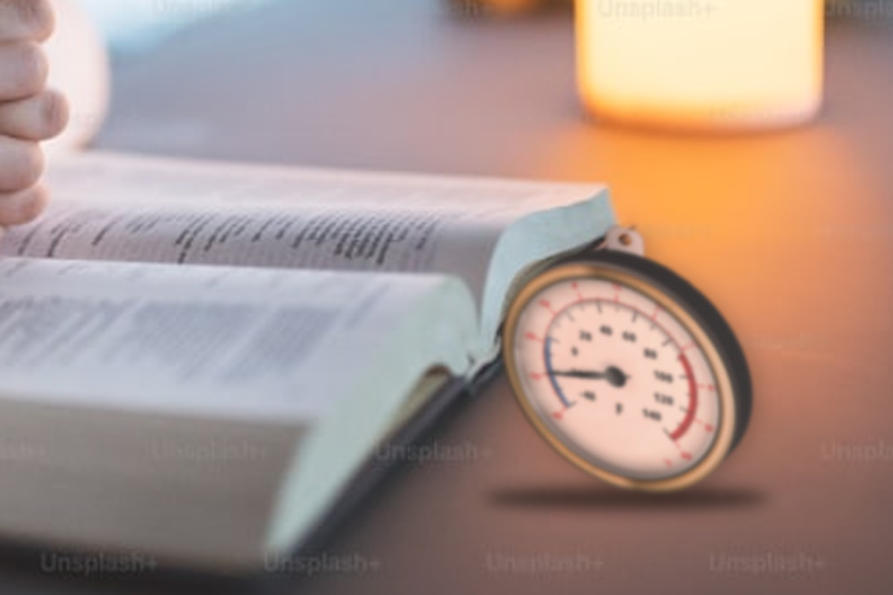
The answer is -20 °F
